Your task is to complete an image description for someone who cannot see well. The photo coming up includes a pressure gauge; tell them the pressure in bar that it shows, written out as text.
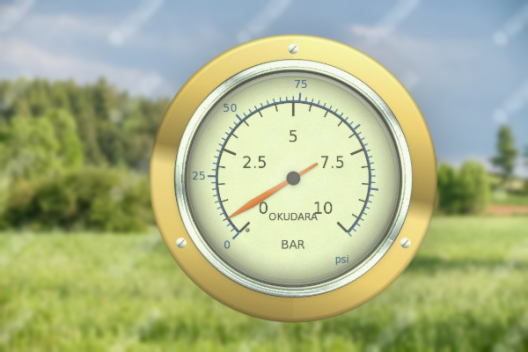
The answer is 0.5 bar
